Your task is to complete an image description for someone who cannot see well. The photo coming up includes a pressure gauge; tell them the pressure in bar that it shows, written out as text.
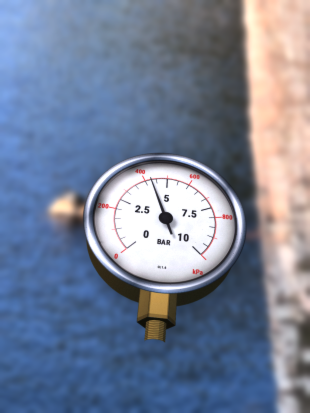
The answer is 4.25 bar
